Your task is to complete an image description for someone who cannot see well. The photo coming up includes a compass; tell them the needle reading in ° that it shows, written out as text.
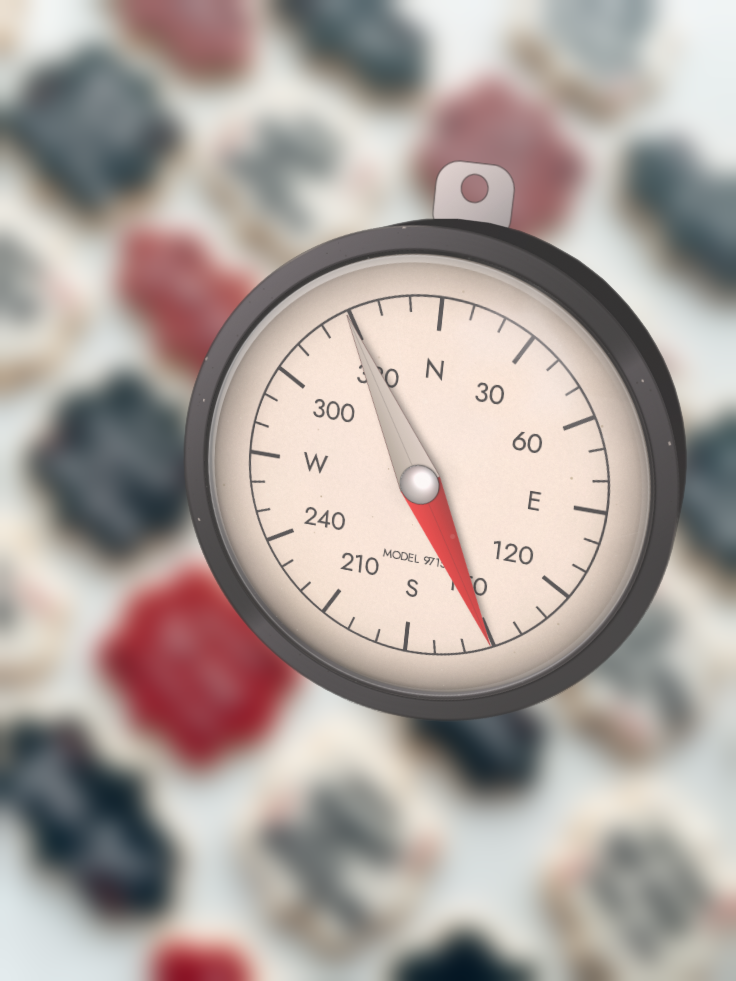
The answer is 150 °
